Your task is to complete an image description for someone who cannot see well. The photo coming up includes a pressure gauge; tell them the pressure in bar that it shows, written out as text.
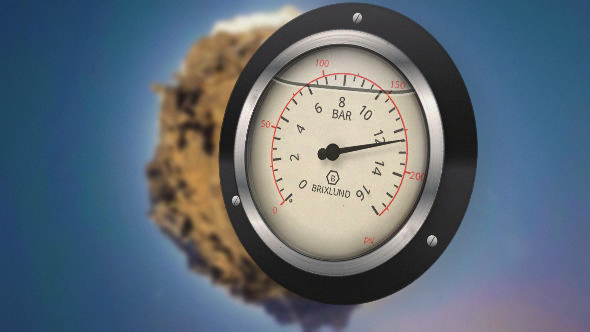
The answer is 12.5 bar
